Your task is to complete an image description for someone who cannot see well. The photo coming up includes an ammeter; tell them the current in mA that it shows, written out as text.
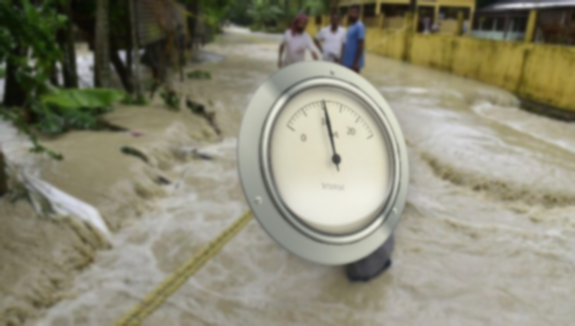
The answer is 10 mA
